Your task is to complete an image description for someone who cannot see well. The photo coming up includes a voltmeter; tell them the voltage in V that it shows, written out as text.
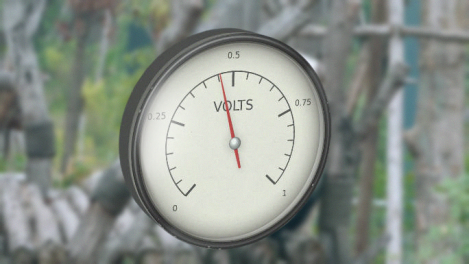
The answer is 0.45 V
